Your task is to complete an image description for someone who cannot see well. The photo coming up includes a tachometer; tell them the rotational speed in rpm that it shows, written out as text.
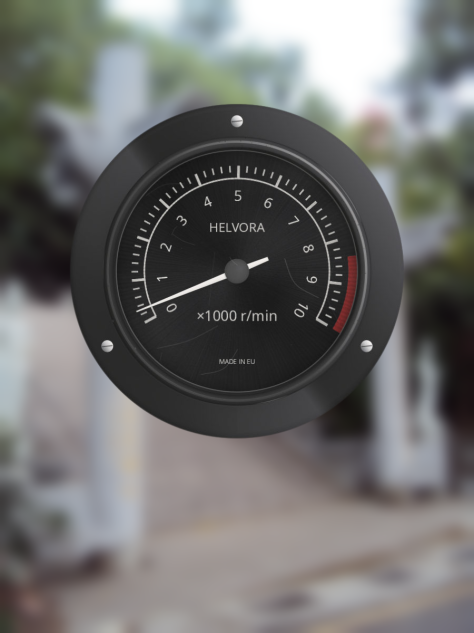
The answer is 300 rpm
